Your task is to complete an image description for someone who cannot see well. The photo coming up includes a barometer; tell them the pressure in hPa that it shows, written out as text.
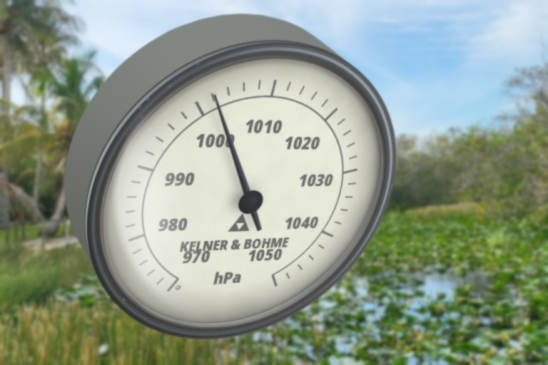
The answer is 1002 hPa
